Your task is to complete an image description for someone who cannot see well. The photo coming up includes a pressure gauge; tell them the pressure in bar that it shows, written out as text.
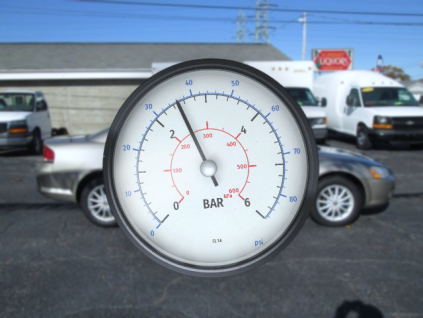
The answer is 2.5 bar
